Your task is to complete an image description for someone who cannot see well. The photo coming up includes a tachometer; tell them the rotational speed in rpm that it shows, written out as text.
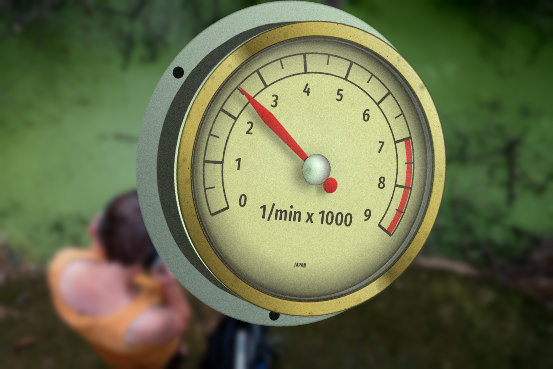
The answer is 2500 rpm
